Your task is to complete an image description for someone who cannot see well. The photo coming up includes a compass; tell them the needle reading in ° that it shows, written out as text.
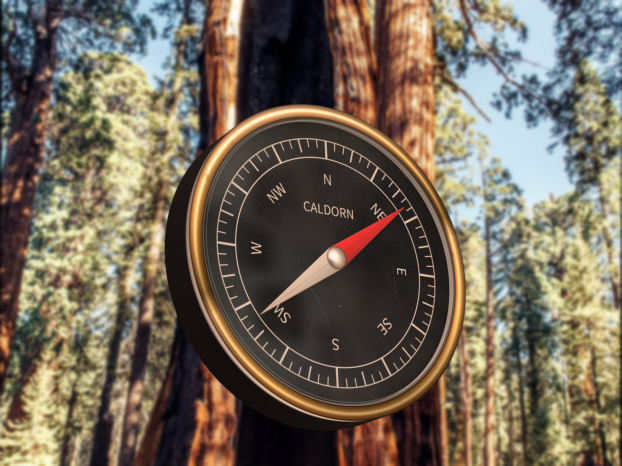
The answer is 52.5 °
